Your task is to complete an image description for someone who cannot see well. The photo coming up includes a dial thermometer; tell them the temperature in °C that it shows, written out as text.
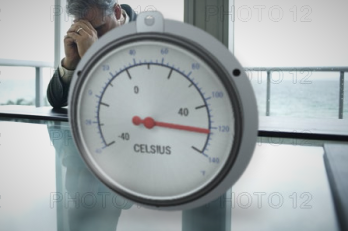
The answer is 50 °C
